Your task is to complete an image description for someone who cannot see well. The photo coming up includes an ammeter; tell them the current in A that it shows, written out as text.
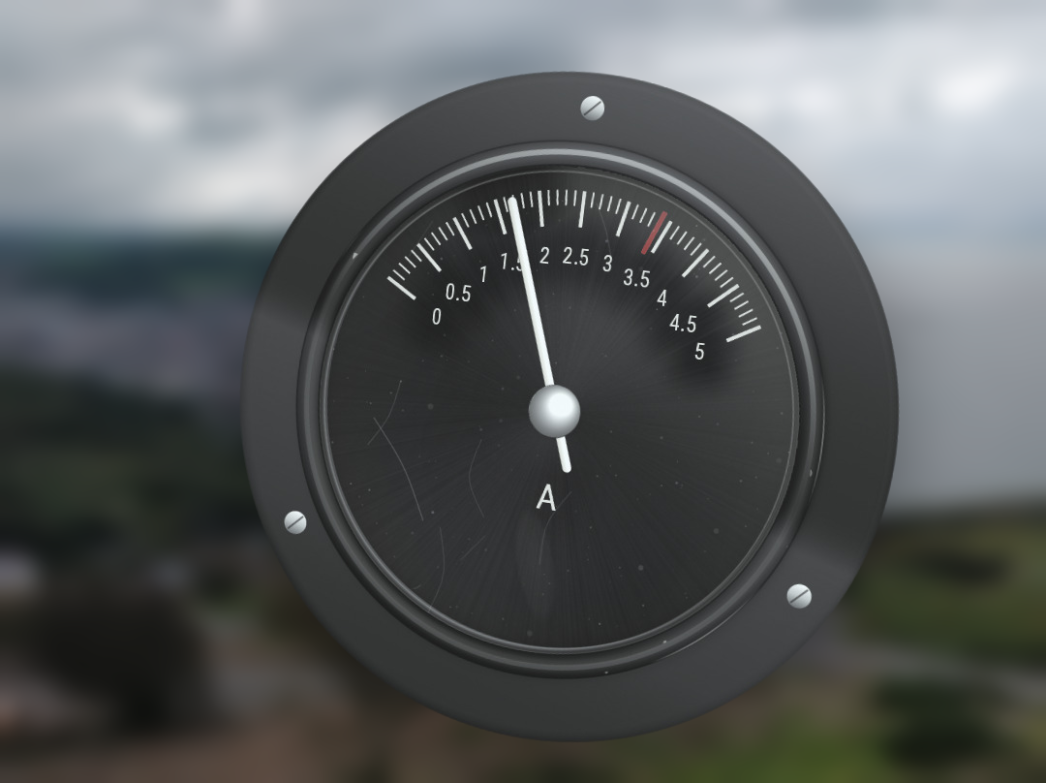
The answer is 1.7 A
